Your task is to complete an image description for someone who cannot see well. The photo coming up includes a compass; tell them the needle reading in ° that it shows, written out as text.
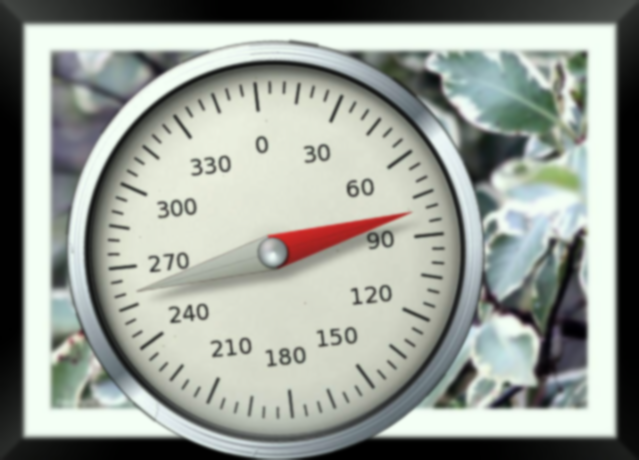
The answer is 80 °
